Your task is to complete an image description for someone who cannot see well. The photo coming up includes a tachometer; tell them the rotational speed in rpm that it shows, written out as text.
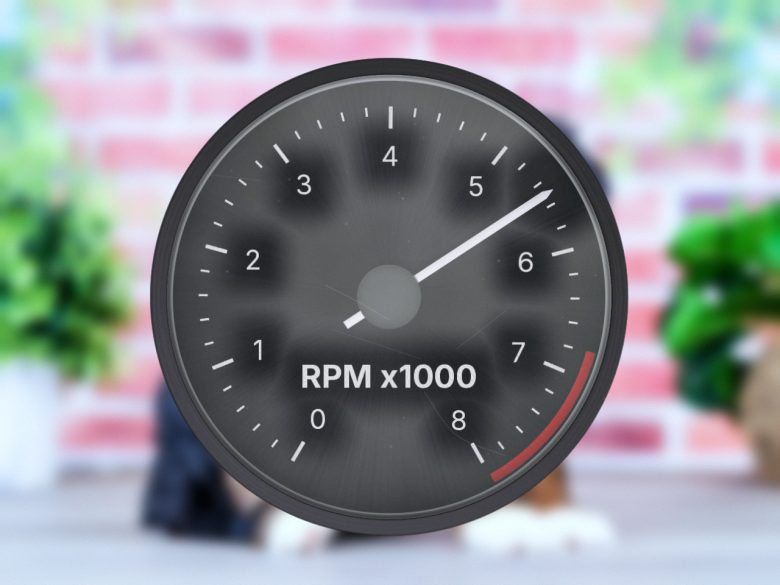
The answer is 5500 rpm
